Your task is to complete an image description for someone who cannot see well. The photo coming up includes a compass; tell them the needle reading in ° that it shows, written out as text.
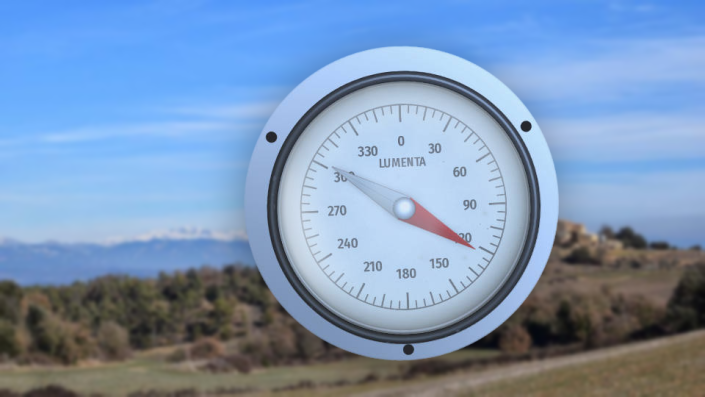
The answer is 122.5 °
